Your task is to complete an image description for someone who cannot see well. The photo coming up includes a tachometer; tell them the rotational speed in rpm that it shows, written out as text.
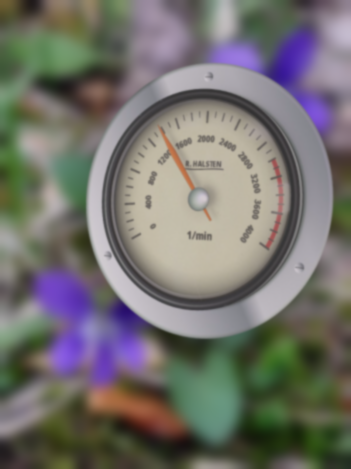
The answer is 1400 rpm
